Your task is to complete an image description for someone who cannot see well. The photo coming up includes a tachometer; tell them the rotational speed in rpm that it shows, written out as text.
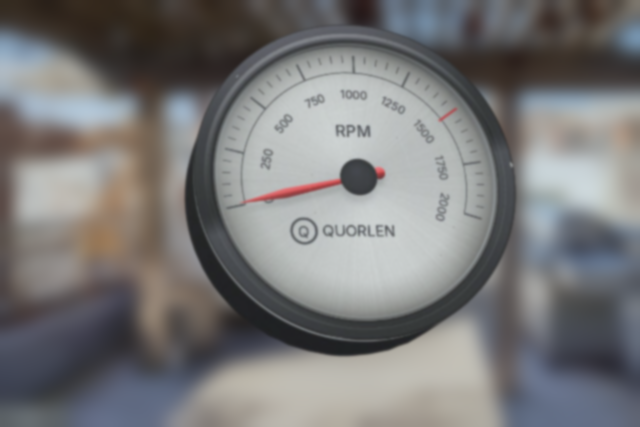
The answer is 0 rpm
